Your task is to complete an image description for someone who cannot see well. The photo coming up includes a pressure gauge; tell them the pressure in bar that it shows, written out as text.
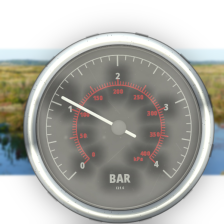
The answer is 1.1 bar
